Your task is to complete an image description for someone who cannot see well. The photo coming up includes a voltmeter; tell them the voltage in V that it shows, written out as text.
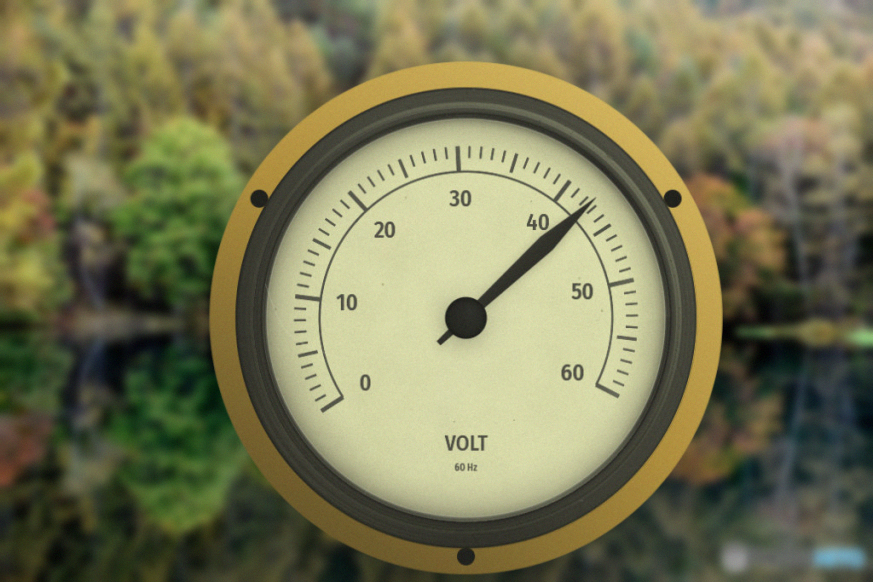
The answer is 42.5 V
